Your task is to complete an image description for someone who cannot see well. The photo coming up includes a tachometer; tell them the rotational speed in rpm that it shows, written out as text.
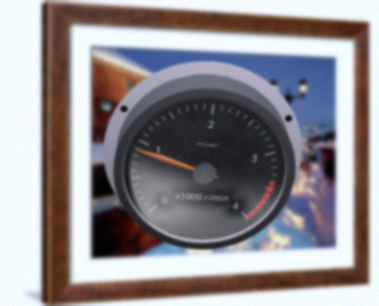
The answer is 900 rpm
